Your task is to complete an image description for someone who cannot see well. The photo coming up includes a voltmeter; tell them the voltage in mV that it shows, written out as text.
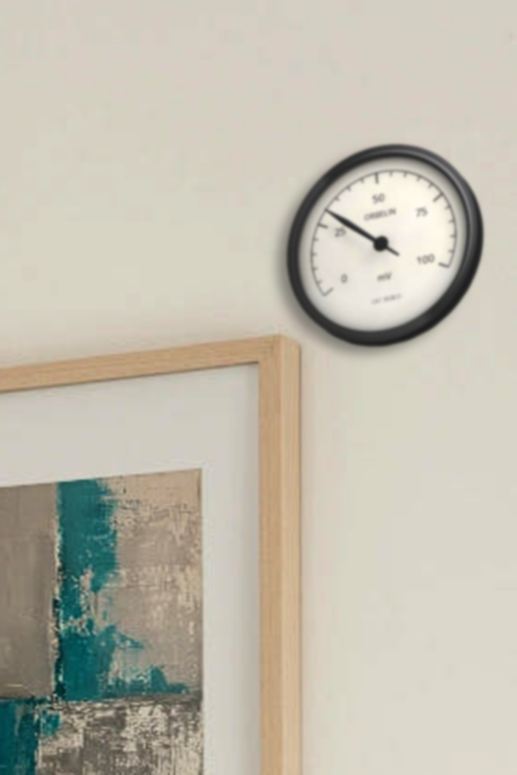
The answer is 30 mV
